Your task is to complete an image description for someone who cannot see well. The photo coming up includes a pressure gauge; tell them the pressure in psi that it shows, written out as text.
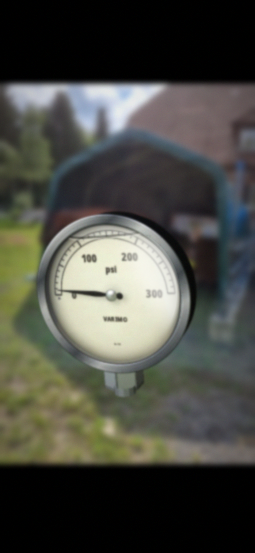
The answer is 10 psi
